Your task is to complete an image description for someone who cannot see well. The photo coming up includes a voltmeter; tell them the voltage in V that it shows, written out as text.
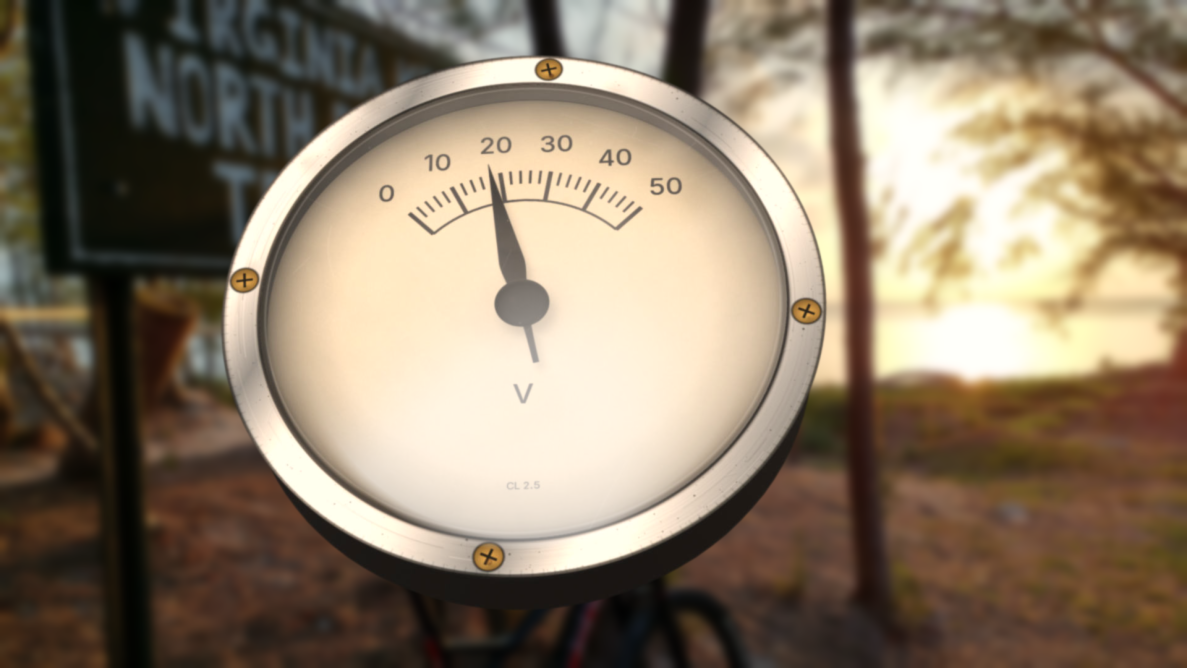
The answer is 18 V
